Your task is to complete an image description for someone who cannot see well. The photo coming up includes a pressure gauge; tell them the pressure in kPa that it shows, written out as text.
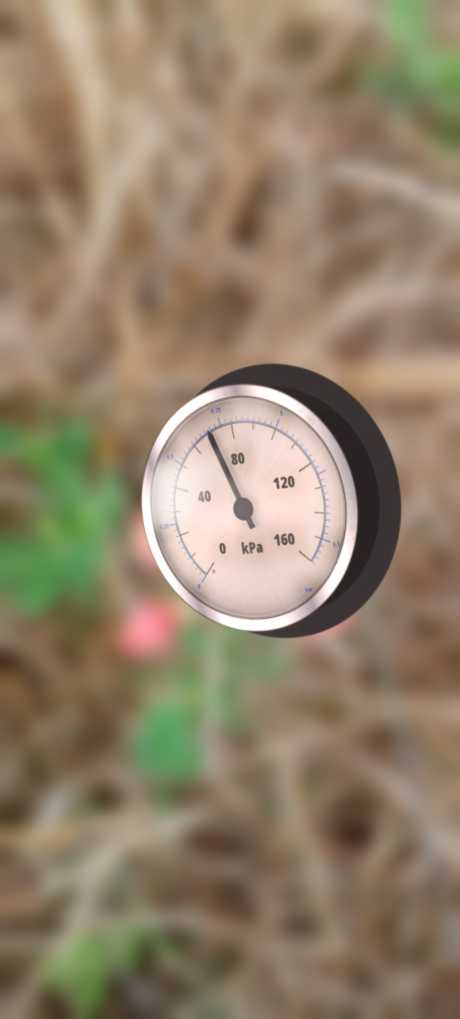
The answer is 70 kPa
